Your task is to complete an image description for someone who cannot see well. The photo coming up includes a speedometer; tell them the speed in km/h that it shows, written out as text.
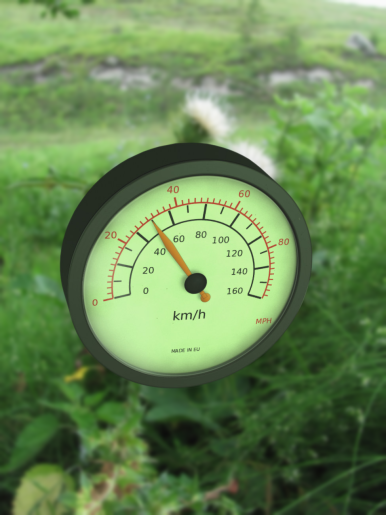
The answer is 50 km/h
